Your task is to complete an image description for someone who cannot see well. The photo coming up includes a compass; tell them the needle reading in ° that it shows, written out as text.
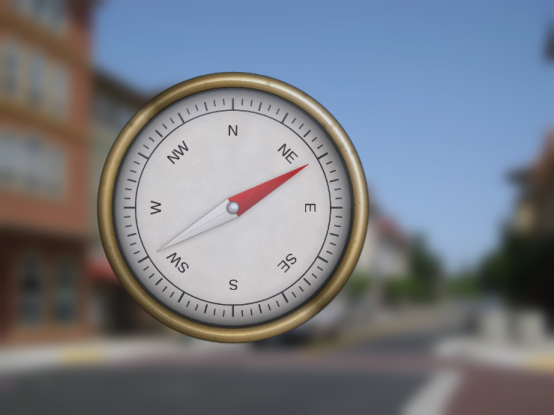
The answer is 60 °
